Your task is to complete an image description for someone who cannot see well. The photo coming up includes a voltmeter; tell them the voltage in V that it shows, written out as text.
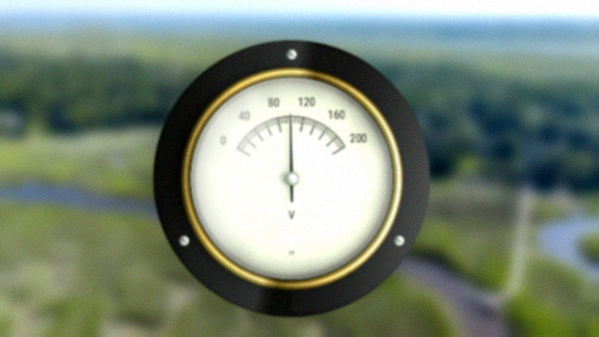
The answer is 100 V
